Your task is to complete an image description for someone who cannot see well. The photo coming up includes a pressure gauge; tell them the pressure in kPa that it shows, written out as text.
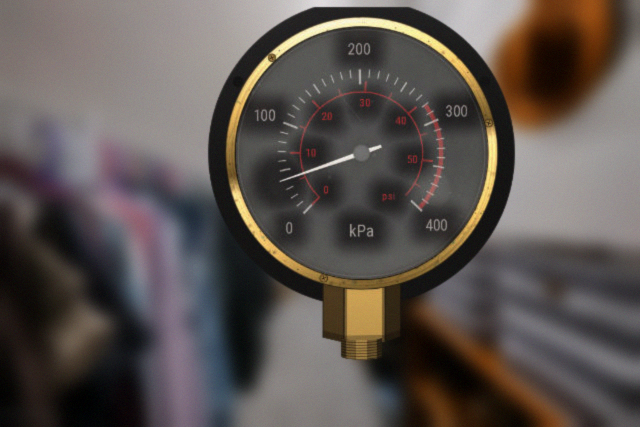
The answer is 40 kPa
